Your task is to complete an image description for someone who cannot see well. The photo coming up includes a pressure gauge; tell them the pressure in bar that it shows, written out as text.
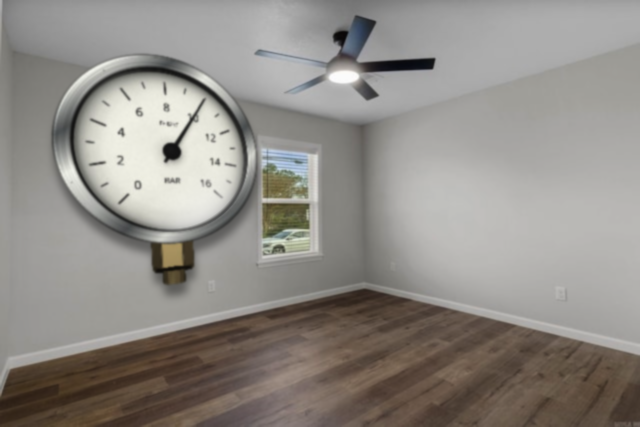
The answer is 10 bar
